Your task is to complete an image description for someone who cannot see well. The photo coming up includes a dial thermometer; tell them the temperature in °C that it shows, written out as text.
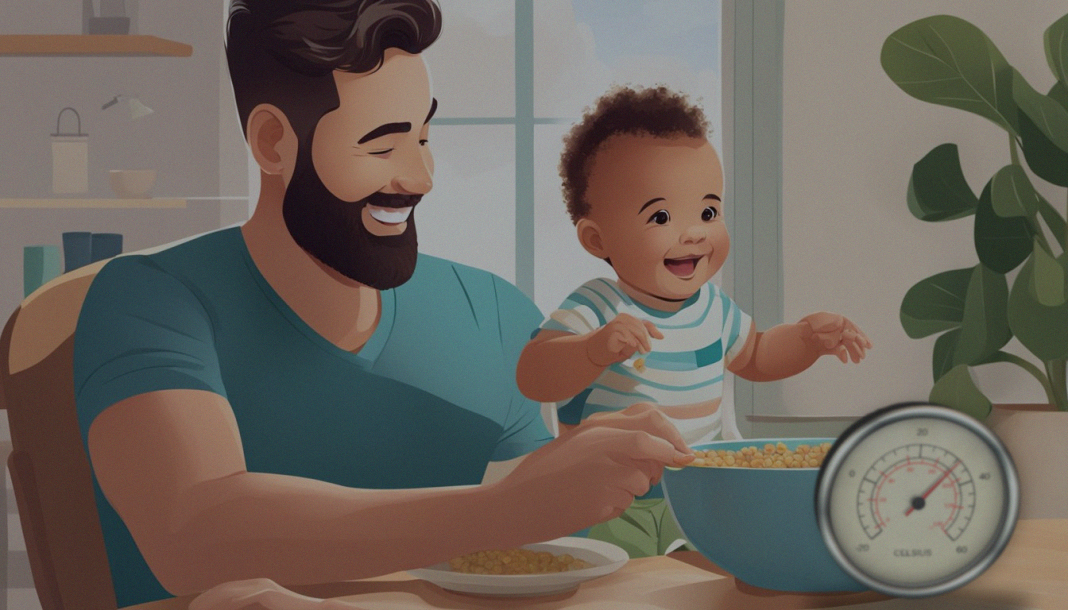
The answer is 32 °C
